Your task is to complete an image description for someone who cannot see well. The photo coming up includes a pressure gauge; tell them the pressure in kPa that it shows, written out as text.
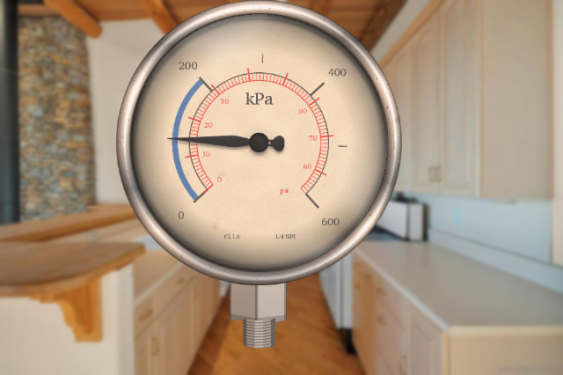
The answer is 100 kPa
